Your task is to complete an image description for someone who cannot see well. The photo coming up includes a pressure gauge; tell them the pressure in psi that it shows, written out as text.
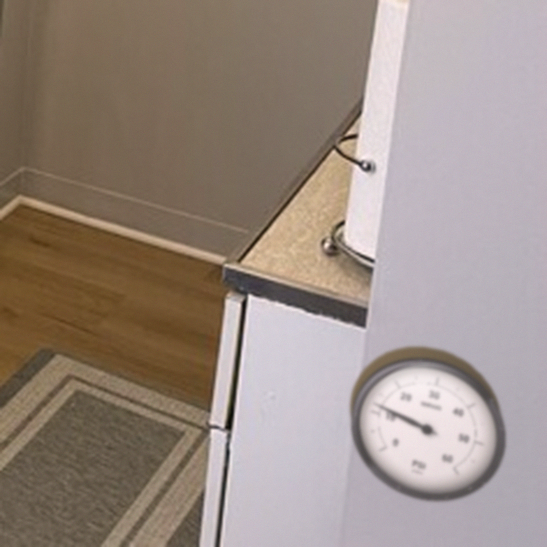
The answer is 12.5 psi
